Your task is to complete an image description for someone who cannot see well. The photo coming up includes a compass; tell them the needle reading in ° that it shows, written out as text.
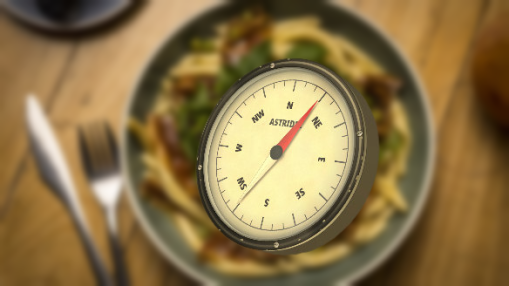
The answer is 30 °
